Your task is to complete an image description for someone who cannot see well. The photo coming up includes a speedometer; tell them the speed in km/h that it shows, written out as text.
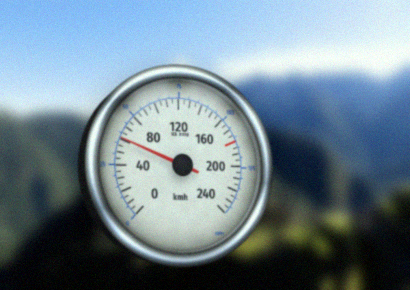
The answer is 60 km/h
